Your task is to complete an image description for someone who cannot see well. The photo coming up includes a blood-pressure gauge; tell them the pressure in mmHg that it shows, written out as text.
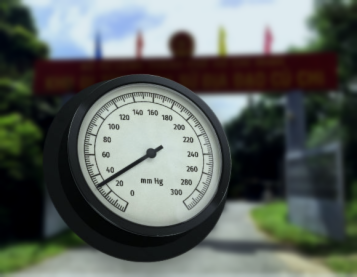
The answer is 30 mmHg
